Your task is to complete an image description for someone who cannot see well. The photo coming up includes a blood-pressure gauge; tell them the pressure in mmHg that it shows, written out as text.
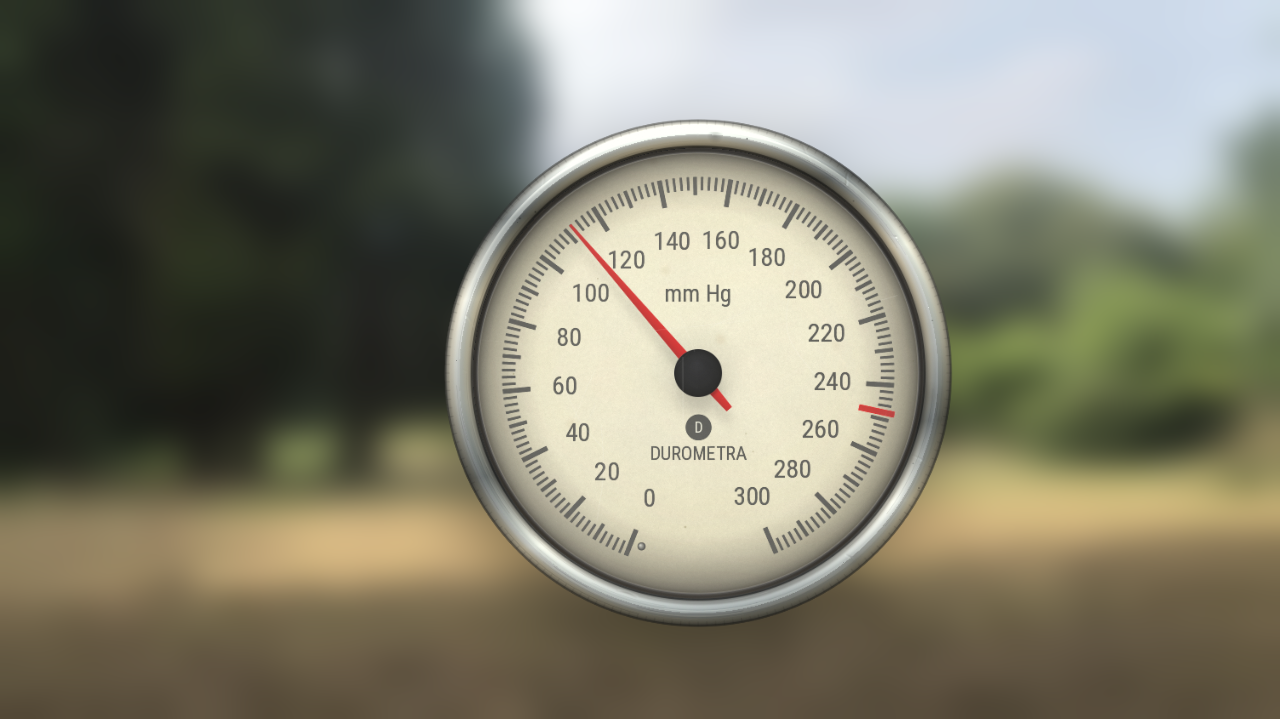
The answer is 112 mmHg
